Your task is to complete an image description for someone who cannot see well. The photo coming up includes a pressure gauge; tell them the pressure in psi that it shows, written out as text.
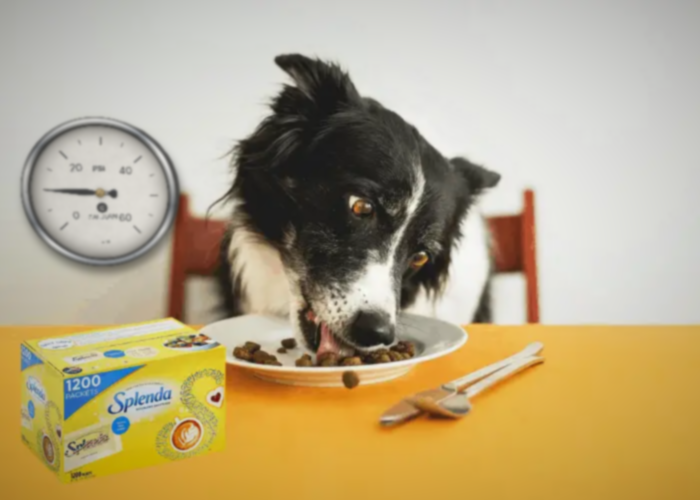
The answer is 10 psi
